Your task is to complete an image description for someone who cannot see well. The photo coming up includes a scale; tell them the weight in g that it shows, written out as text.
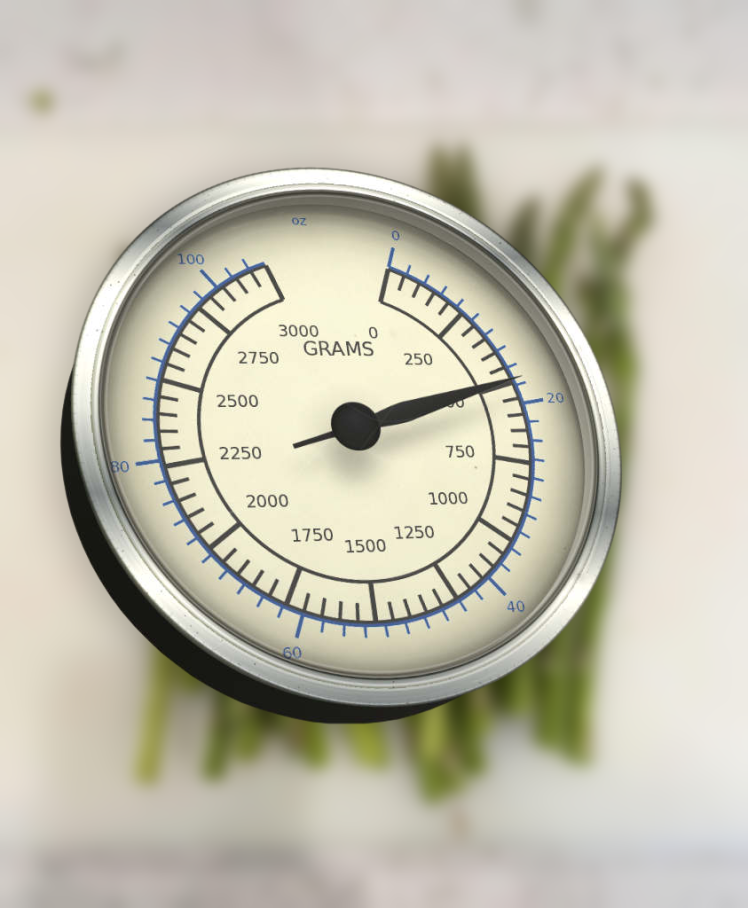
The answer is 500 g
